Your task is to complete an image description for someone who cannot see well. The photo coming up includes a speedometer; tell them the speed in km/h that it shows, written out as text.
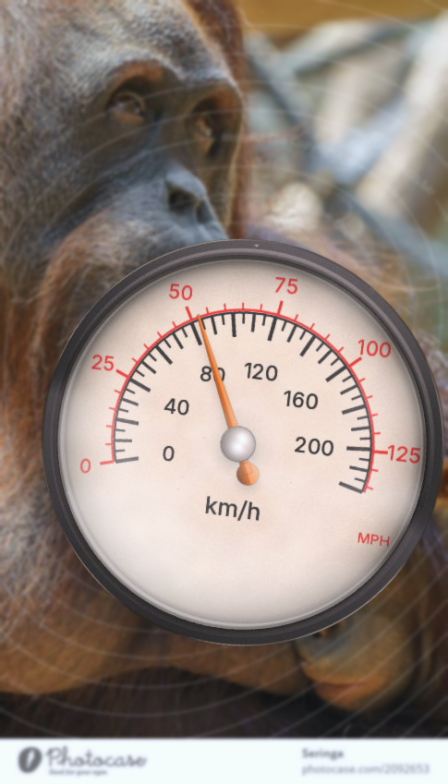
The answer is 85 km/h
